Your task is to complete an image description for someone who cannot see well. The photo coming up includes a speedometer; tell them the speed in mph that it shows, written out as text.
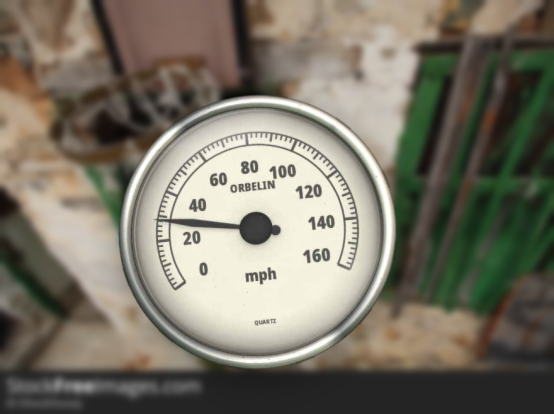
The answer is 28 mph
